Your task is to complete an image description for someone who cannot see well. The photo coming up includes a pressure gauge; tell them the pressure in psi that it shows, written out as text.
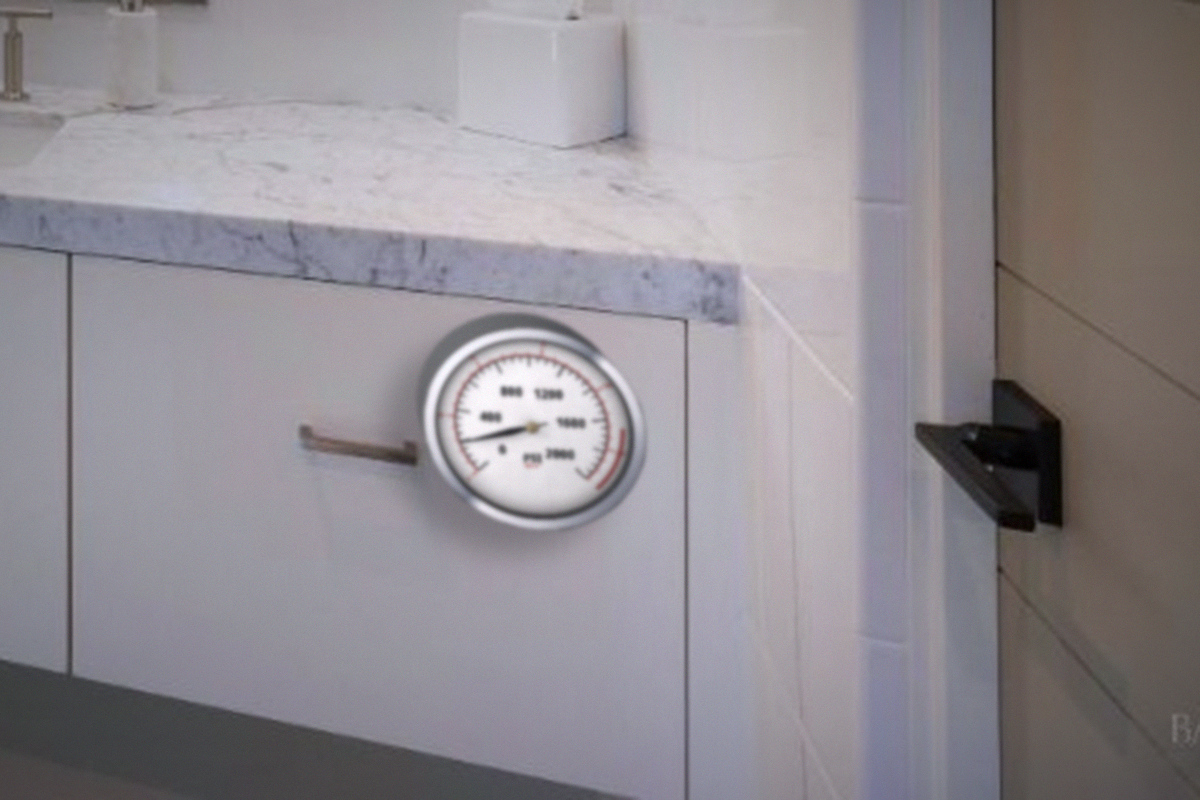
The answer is 200 psi
